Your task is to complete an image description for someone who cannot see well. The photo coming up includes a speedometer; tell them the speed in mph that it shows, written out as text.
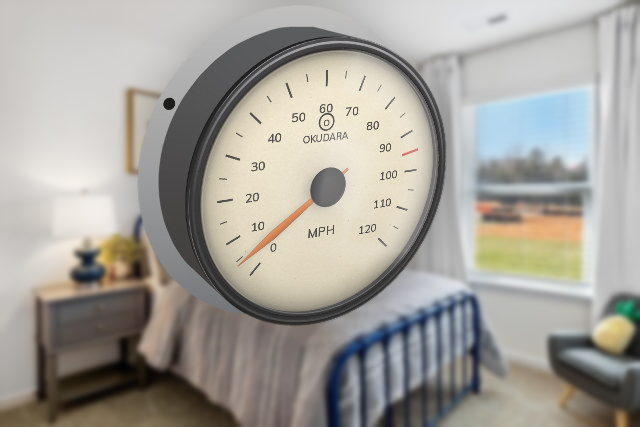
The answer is 5 mph
